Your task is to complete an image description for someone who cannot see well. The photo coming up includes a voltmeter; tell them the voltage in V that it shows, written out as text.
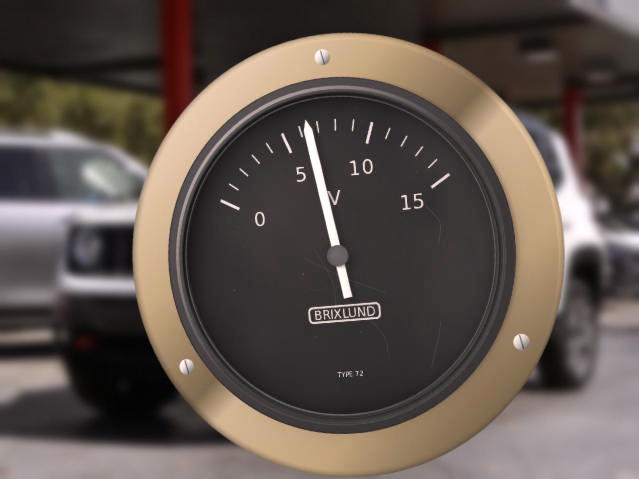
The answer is 6.5 V
